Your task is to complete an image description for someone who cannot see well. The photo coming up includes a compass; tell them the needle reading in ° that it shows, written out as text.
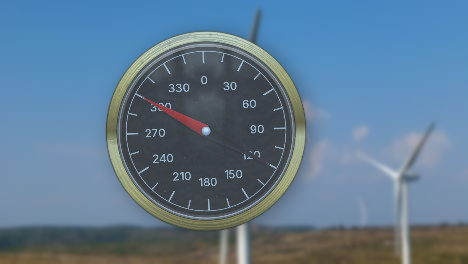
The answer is 300 °
